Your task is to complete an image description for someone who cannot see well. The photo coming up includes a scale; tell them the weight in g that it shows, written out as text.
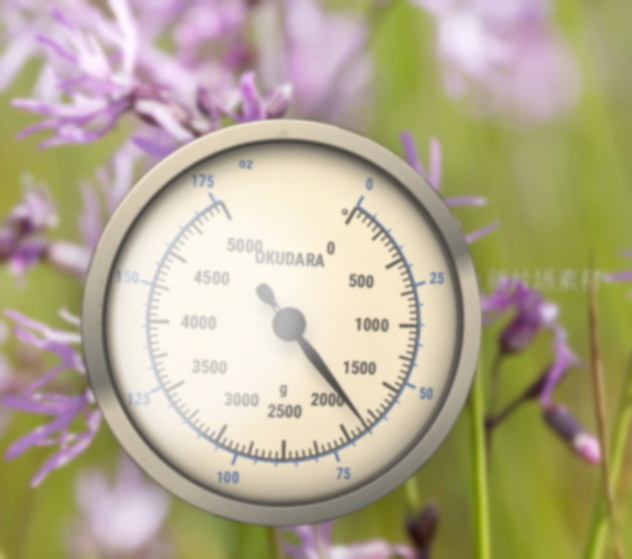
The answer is 1850 g
